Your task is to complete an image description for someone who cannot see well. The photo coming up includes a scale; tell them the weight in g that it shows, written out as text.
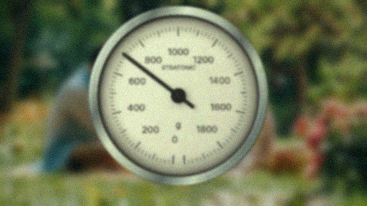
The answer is 700 g
